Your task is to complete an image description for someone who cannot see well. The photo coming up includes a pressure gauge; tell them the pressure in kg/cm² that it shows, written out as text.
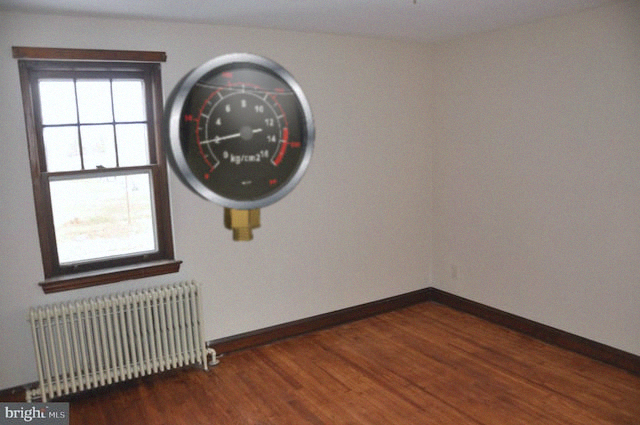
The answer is 2 kg/cm²
